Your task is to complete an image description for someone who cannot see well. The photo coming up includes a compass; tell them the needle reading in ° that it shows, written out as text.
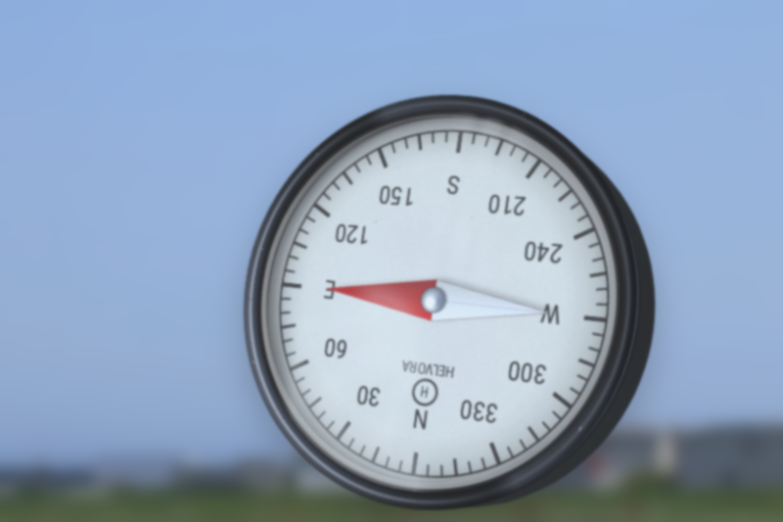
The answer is 90 °
